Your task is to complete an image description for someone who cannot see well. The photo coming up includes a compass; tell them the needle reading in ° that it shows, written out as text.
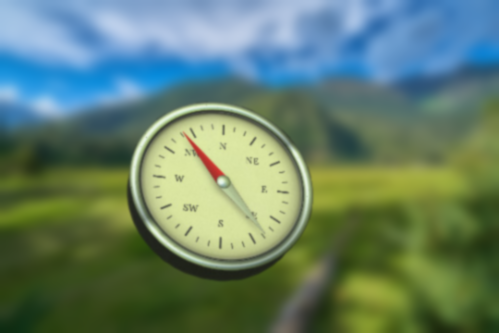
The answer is 320 °
